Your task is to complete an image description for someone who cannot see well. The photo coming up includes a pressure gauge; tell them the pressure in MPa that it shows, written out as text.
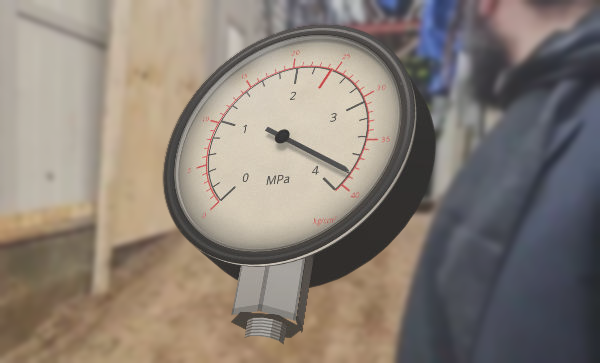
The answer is 3.8 MPa
